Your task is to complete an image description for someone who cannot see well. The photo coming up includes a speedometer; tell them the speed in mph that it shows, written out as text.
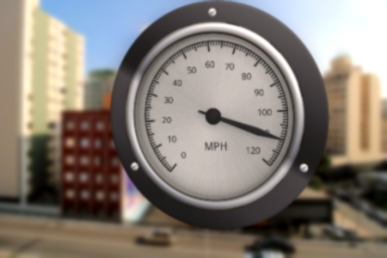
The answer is 110 mph
